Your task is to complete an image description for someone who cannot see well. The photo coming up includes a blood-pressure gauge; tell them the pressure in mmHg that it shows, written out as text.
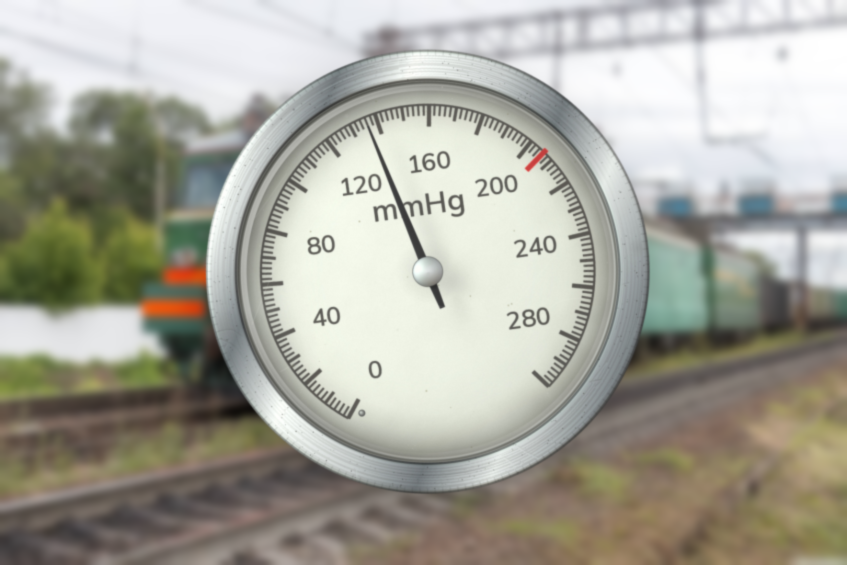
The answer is 136 mmHg
